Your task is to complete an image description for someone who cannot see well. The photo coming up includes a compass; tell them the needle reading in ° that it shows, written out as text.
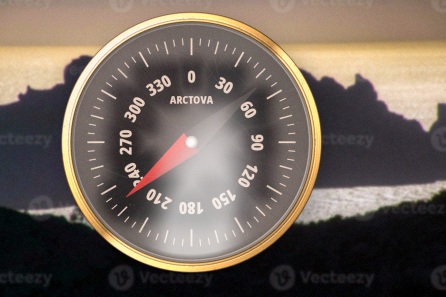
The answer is 230 °
